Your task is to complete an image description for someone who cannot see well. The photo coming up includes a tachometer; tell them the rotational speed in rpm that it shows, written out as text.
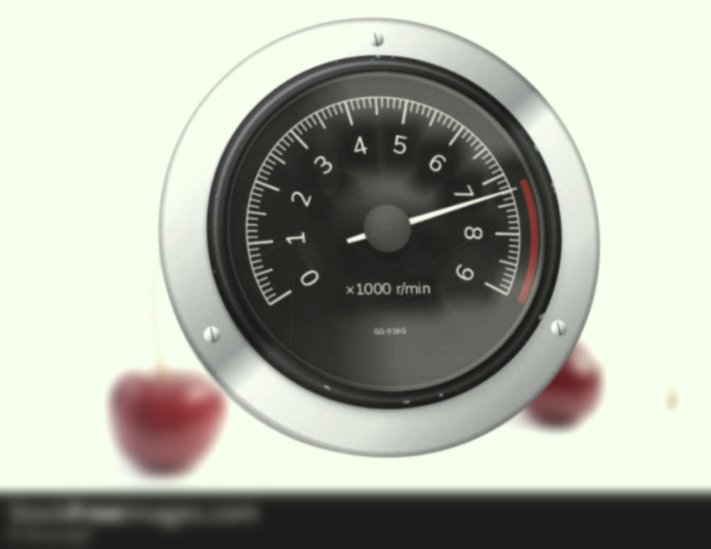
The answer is 7300 rpm
